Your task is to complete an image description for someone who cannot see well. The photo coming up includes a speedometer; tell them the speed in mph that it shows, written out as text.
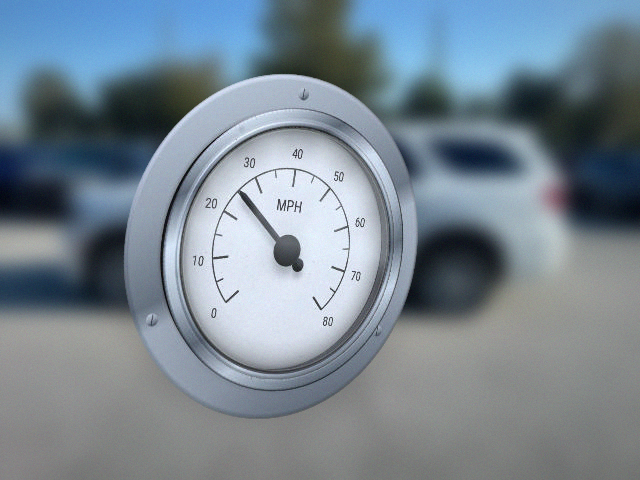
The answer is 25 mph
